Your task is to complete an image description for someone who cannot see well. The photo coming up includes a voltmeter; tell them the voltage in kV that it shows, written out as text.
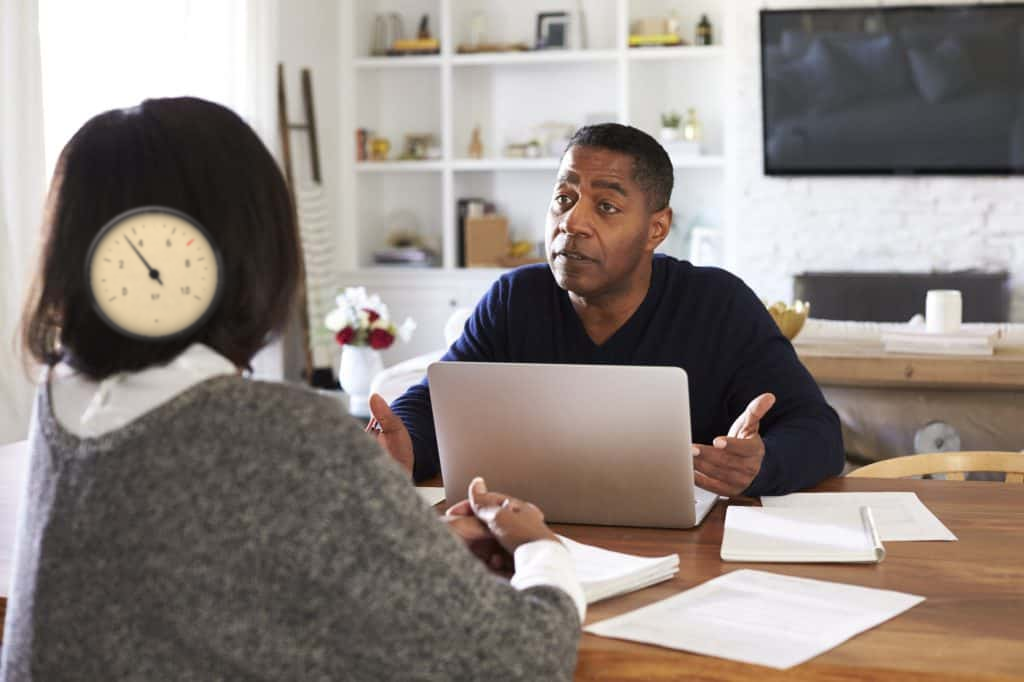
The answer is 3.5 kV
